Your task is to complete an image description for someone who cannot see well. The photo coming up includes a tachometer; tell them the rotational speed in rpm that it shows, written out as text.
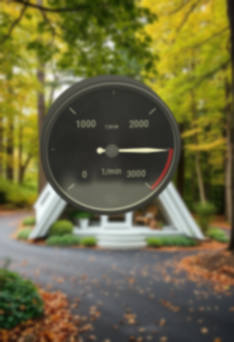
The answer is 2500 rpm
